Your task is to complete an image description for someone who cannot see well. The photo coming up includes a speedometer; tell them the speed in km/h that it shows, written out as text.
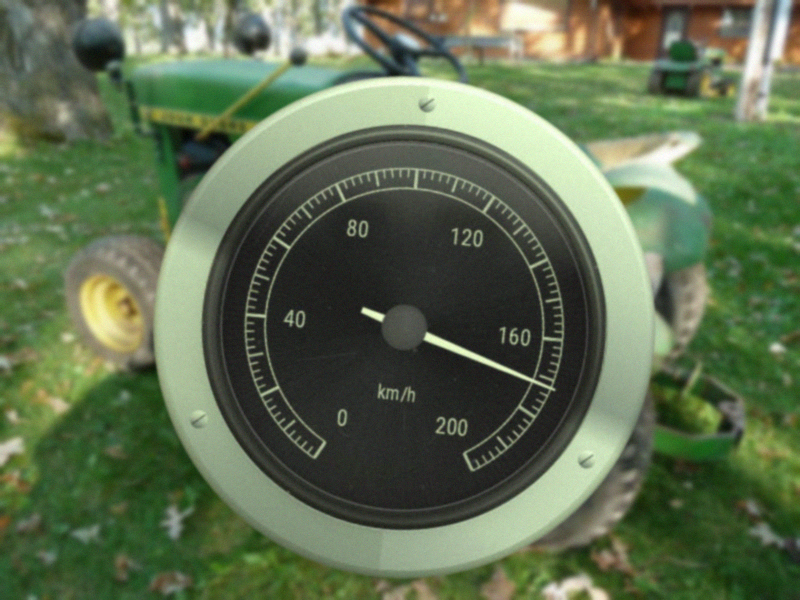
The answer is 172 km/h
